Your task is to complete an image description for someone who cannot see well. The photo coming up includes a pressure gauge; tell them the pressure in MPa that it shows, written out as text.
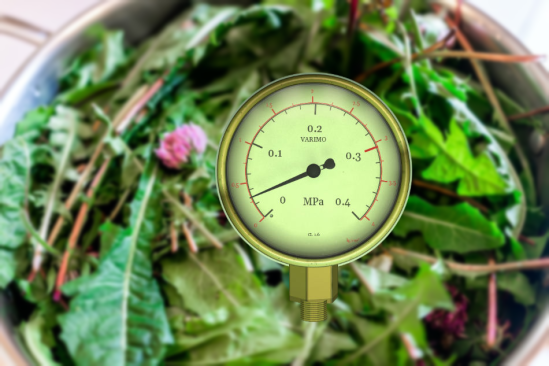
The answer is 0.03 MPa
